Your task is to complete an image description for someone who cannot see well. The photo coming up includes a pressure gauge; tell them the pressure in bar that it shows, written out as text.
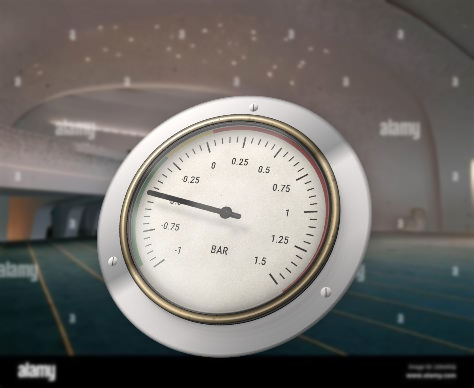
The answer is -0.5 bar
